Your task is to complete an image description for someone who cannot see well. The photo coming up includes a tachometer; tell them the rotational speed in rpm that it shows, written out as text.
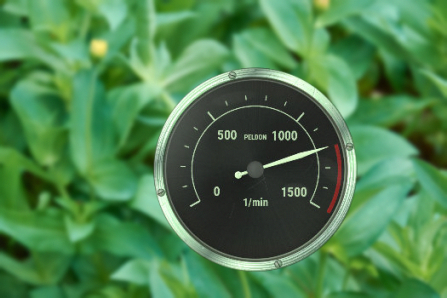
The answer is 1200 rpm
